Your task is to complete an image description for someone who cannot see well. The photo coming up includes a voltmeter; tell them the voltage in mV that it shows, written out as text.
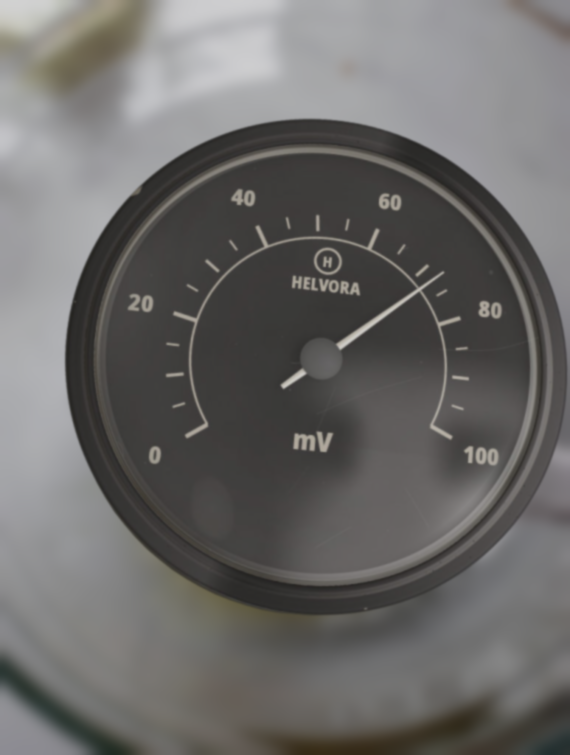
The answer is 72.5 mV
